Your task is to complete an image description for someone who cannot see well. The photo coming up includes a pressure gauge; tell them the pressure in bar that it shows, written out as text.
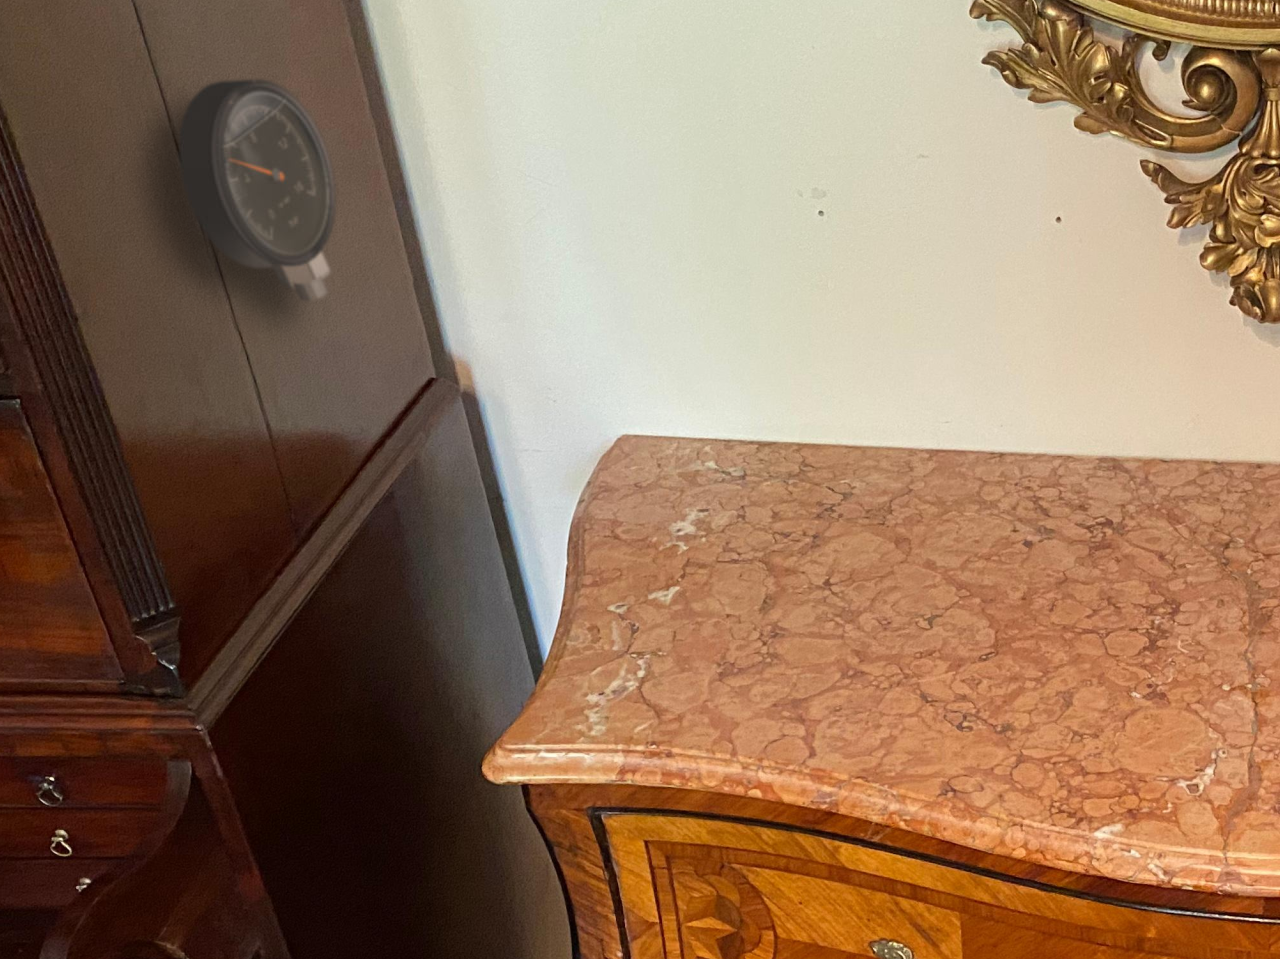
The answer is 5 bar
